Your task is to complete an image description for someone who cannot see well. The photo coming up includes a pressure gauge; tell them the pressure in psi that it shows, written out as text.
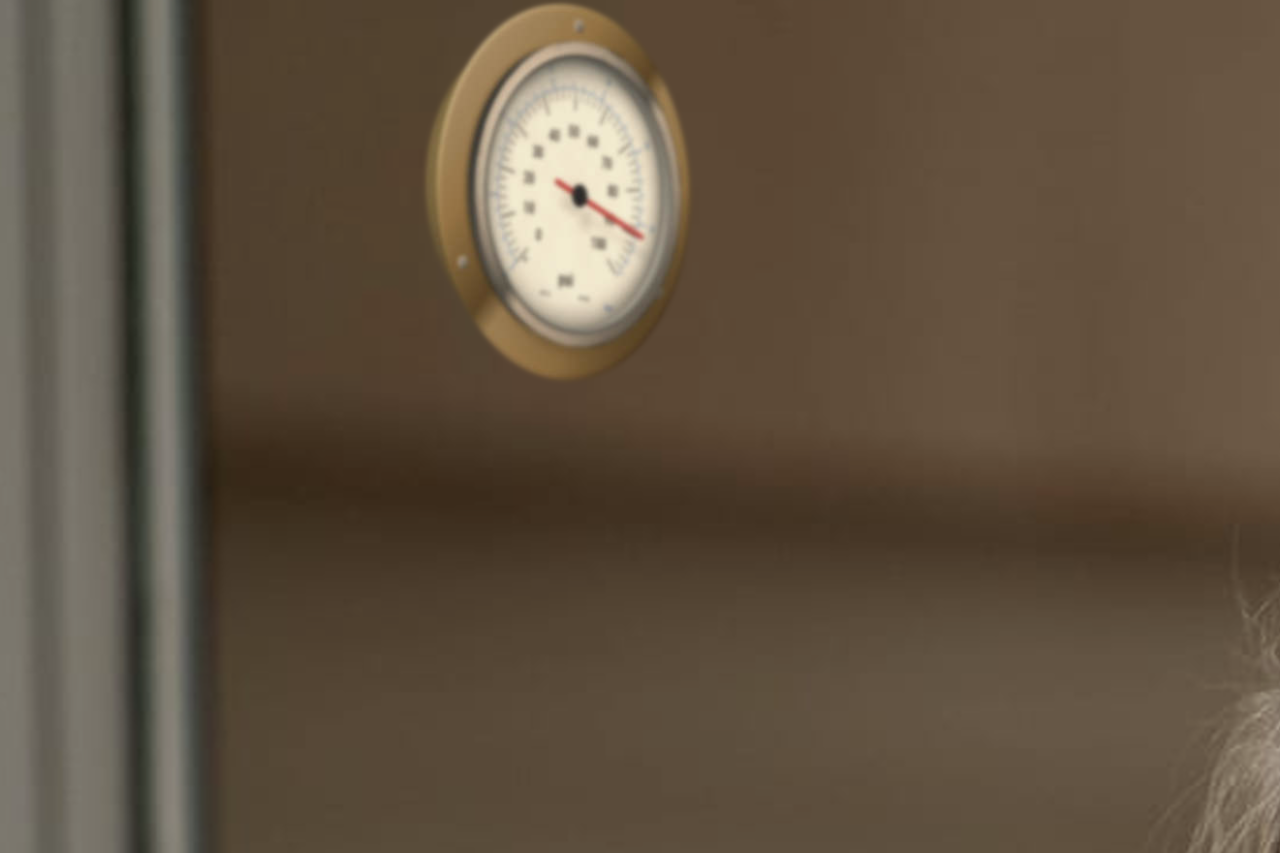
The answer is 90 psi
